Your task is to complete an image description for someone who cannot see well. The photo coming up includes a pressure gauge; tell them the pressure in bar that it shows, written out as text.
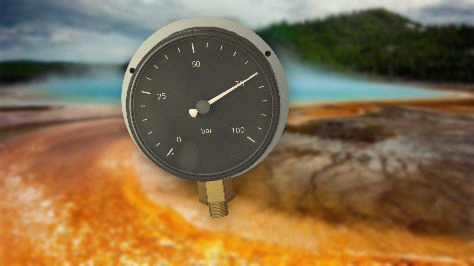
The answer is 75 bar
